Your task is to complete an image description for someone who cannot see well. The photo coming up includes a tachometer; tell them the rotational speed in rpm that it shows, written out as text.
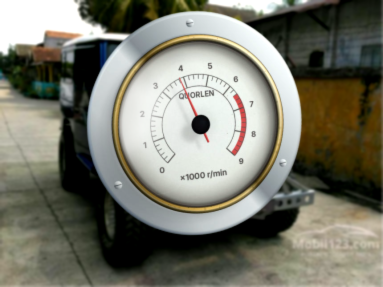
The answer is 3800 rpm
